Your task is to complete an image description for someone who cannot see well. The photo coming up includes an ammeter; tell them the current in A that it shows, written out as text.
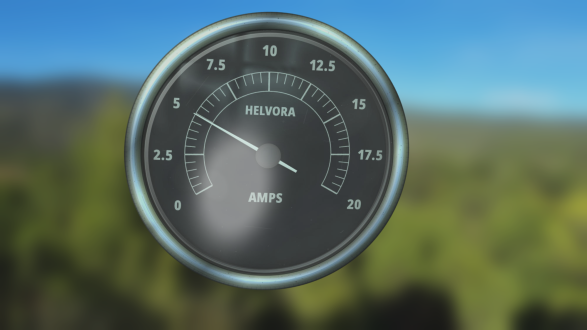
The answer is 5 A
